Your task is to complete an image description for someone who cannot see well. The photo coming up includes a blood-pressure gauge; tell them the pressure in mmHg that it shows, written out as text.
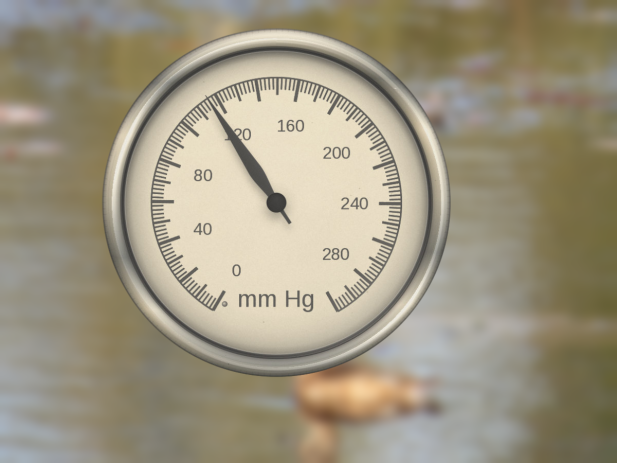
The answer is 116 mmHg
